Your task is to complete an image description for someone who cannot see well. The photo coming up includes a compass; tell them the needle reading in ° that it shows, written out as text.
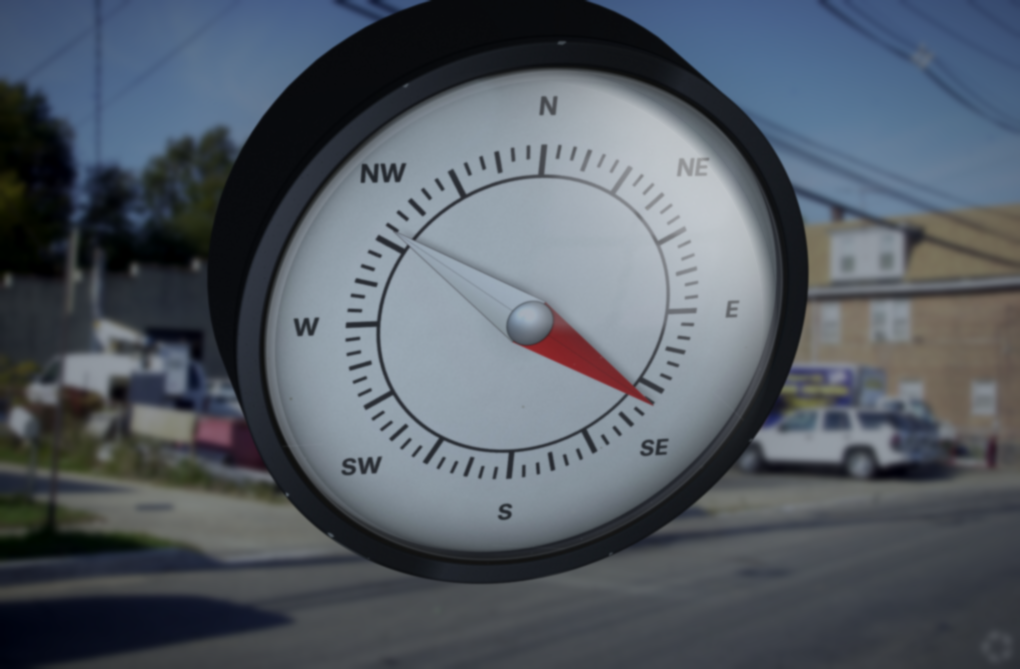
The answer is 125 °
